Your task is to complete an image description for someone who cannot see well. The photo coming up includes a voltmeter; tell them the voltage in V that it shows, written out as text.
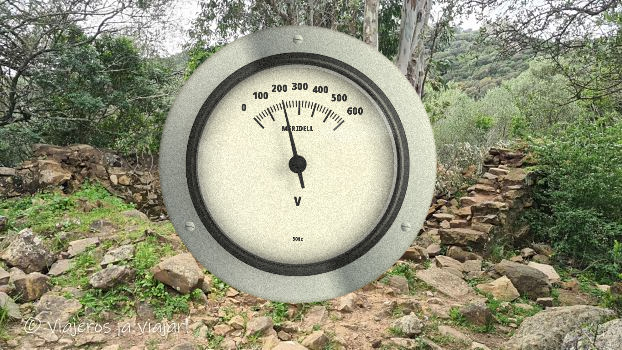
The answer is 200 V
